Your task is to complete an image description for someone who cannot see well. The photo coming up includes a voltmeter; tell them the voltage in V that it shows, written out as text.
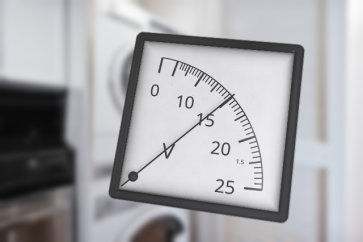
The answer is 15 V
